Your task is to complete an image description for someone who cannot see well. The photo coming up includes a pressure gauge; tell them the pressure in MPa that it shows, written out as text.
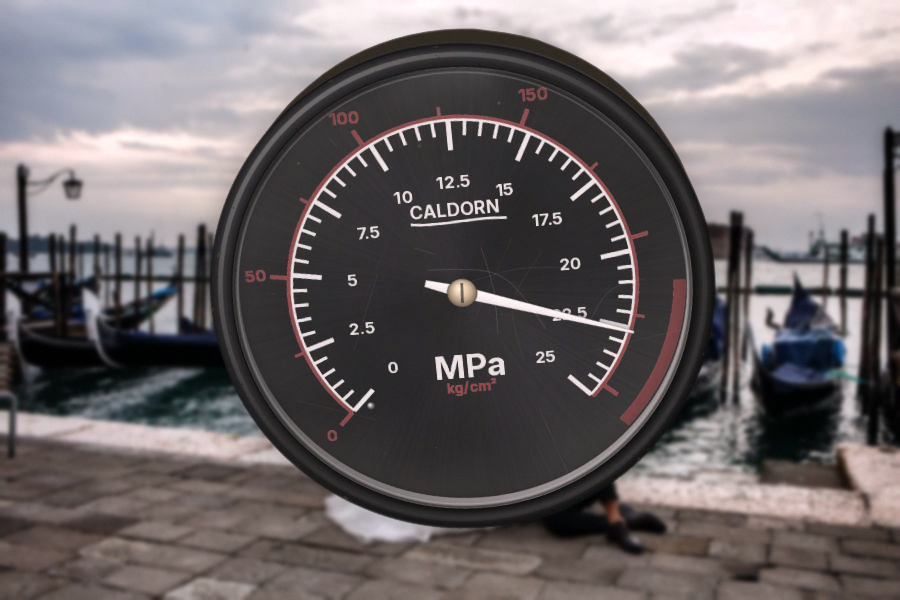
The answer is 22.5 MPa
